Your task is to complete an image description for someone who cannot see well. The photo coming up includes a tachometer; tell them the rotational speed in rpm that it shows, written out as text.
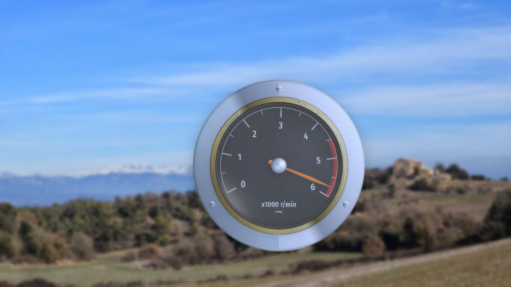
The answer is 5750 rpm
